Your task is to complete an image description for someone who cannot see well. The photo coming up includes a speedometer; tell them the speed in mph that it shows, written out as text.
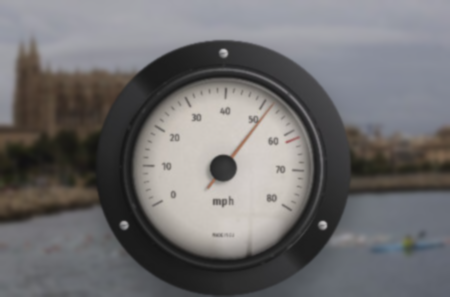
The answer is 52 mph
